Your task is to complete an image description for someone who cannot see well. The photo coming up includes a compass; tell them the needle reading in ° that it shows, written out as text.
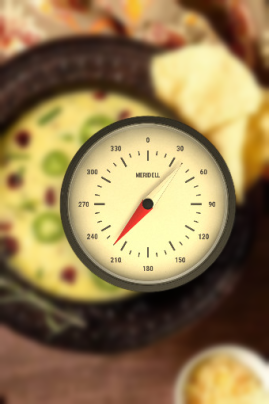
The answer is 220 °
